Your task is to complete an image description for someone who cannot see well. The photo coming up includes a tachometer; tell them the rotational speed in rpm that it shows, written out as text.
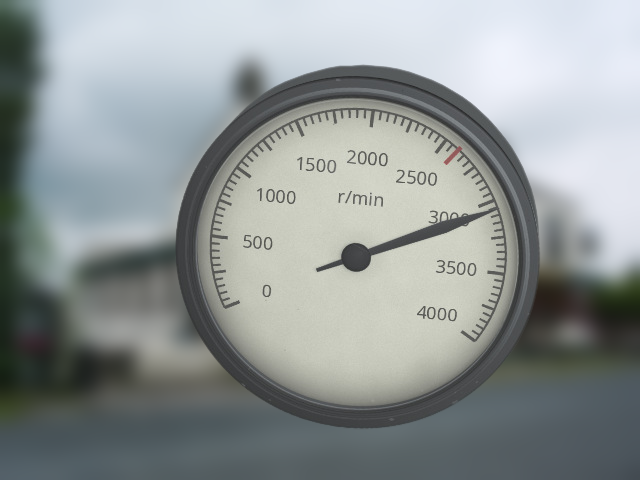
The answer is 3050 rpm
